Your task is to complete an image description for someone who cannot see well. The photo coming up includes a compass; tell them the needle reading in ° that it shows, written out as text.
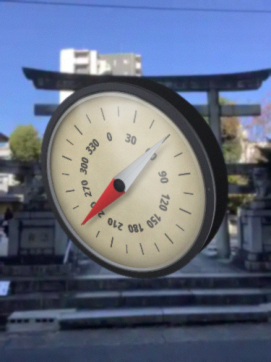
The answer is 240 °
